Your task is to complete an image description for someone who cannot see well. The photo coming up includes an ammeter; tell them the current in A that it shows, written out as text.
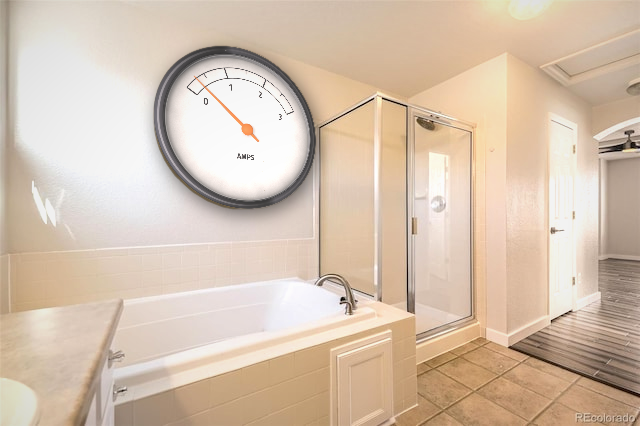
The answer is 0.25 A
